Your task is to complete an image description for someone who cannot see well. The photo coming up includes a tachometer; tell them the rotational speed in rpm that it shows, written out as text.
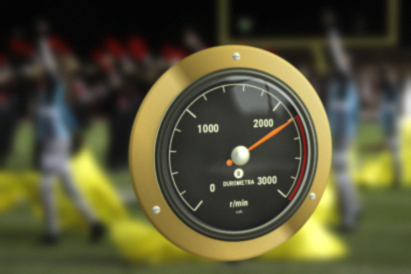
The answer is 2200 rpm
